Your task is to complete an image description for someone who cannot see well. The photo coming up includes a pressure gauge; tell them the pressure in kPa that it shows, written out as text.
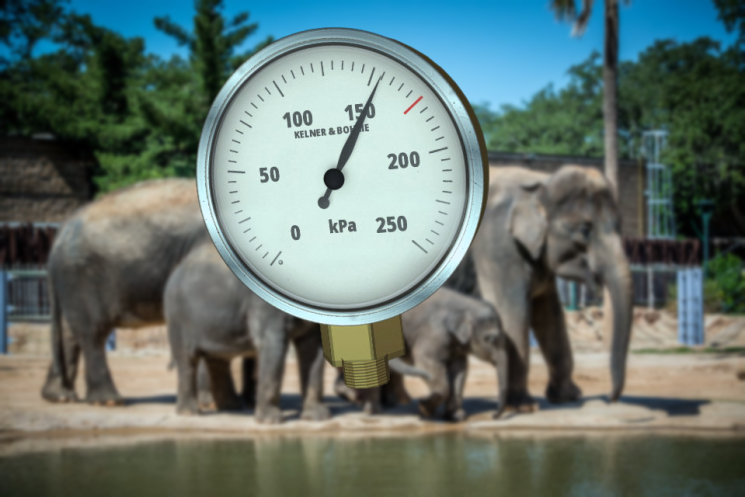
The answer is 155 kPa
